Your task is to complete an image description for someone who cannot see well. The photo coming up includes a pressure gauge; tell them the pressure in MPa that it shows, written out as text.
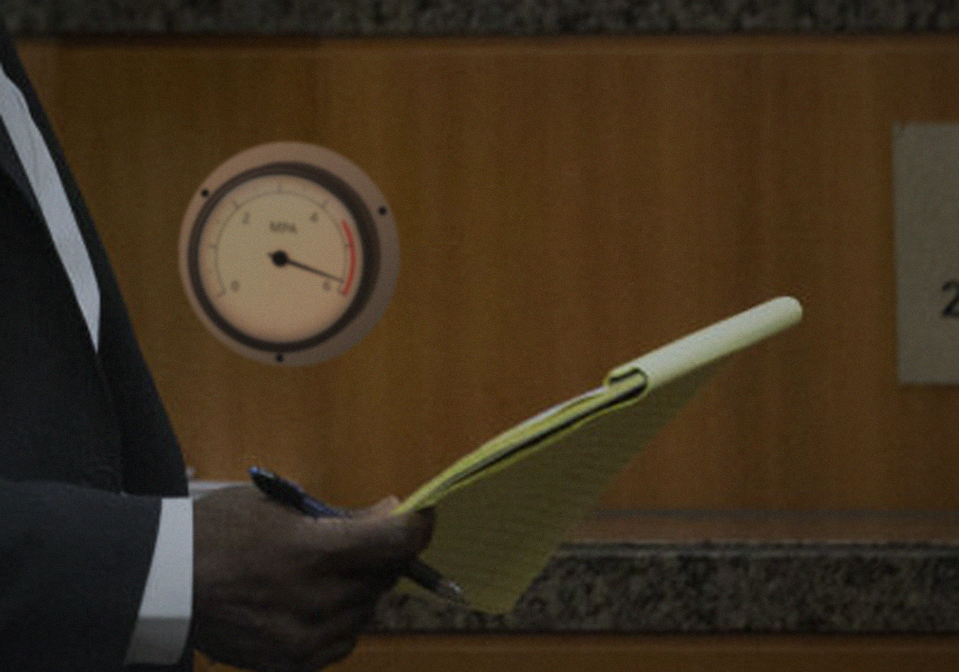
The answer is 5.75 MPa
